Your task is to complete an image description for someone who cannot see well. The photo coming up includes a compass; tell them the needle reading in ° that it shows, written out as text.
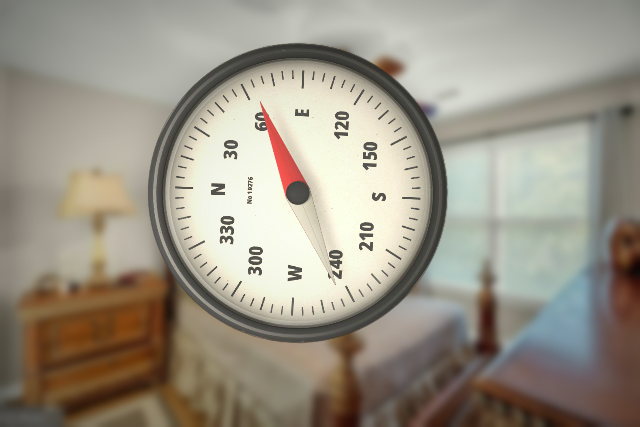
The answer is 65 °
